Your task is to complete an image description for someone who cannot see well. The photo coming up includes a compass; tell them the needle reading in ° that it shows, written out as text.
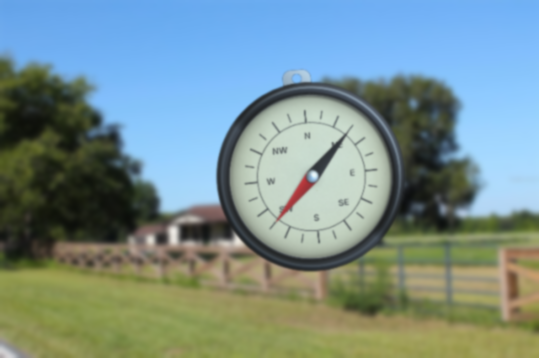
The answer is 225 °
